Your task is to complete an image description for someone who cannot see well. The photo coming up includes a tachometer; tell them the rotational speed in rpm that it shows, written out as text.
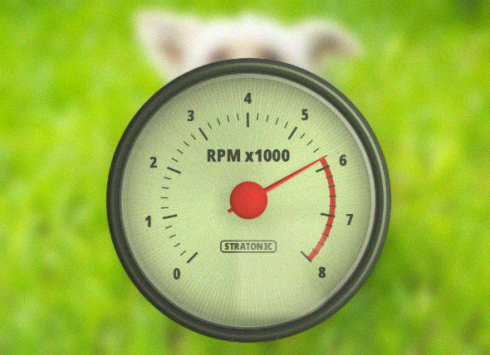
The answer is 5800 rpm
